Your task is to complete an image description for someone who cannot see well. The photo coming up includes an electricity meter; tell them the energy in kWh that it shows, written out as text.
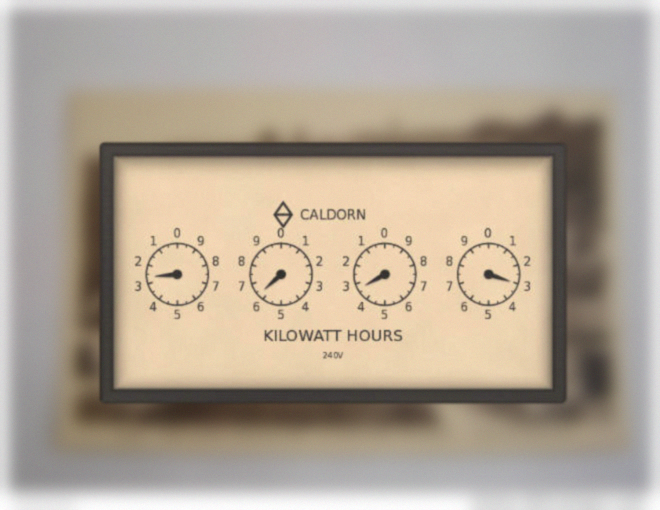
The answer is 2633 kWh
